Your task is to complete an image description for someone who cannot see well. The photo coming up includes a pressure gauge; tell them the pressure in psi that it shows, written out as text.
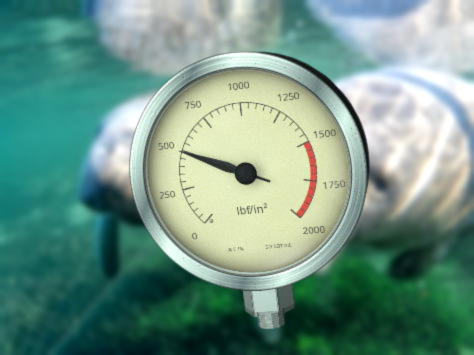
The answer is 500 psi
